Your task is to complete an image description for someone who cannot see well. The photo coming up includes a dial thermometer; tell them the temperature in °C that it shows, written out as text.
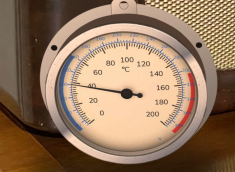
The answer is 40 °C
